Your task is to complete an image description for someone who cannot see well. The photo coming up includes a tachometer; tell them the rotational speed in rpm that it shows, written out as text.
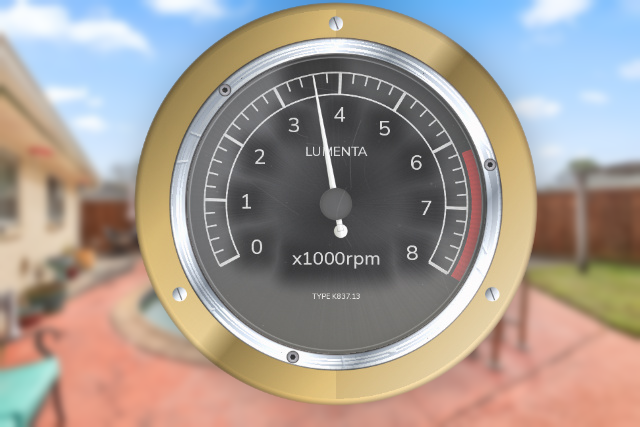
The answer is 3600 rpm
